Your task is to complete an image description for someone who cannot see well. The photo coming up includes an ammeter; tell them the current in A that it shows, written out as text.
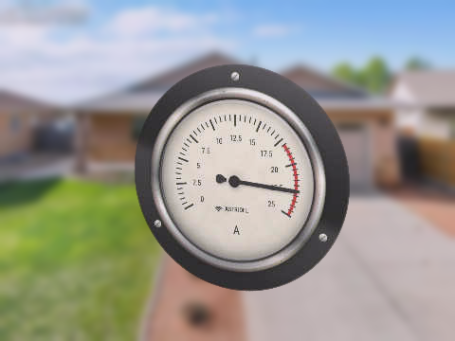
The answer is 22.5 A
